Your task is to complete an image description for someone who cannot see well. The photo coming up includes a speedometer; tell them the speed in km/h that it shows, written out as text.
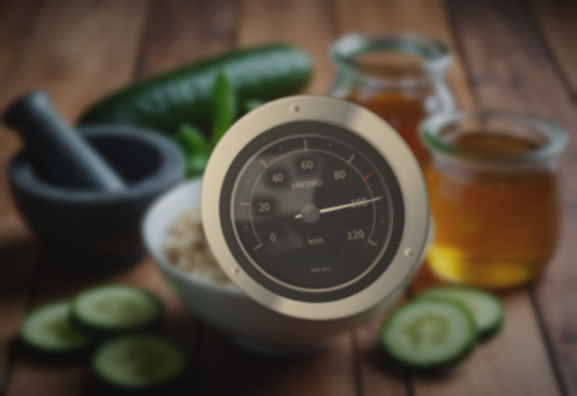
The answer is 100 km/h
